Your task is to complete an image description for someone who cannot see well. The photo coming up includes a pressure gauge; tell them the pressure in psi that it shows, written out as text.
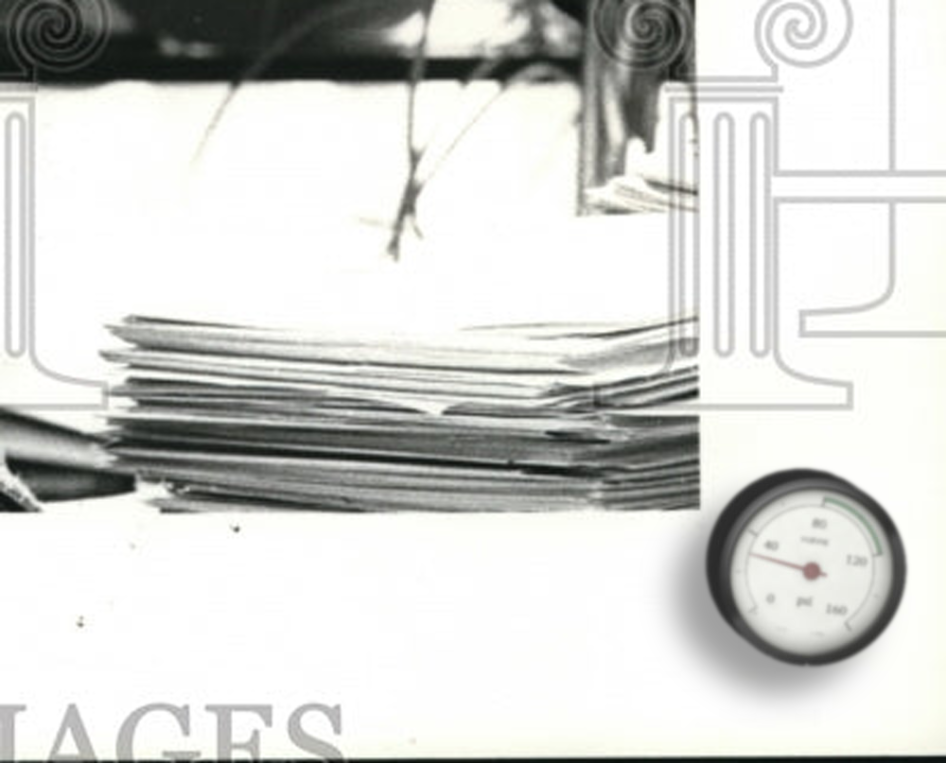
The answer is 30 psi
